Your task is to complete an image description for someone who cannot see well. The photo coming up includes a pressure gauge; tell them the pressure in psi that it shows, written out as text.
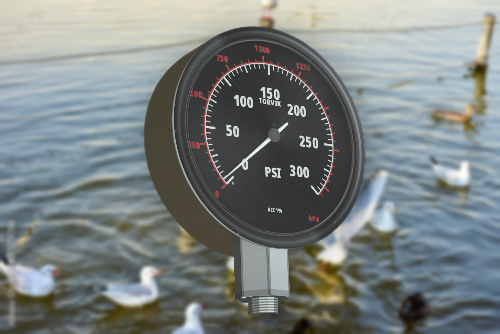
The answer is 5 psi
